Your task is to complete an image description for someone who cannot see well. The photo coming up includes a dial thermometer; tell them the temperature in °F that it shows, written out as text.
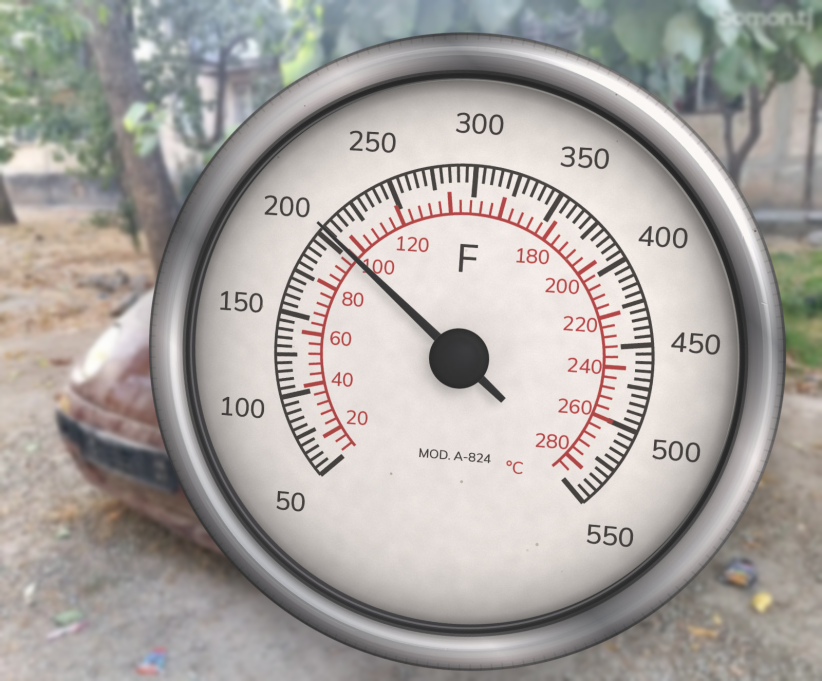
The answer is 205 °F
